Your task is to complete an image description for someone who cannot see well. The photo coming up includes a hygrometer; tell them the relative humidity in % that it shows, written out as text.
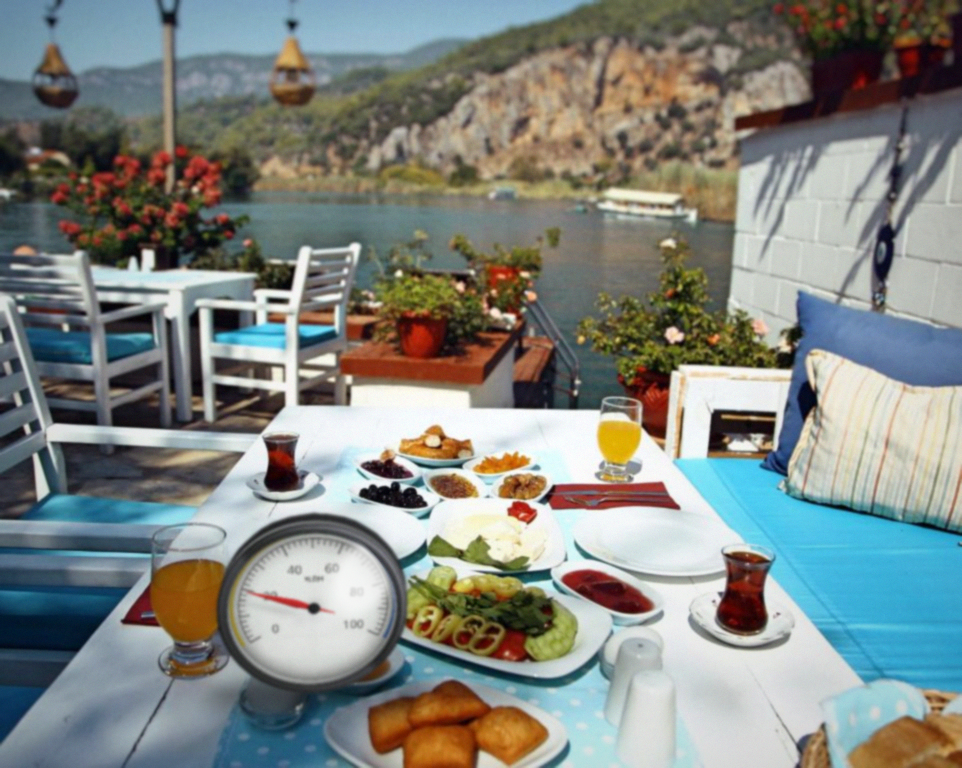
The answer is 20 %
